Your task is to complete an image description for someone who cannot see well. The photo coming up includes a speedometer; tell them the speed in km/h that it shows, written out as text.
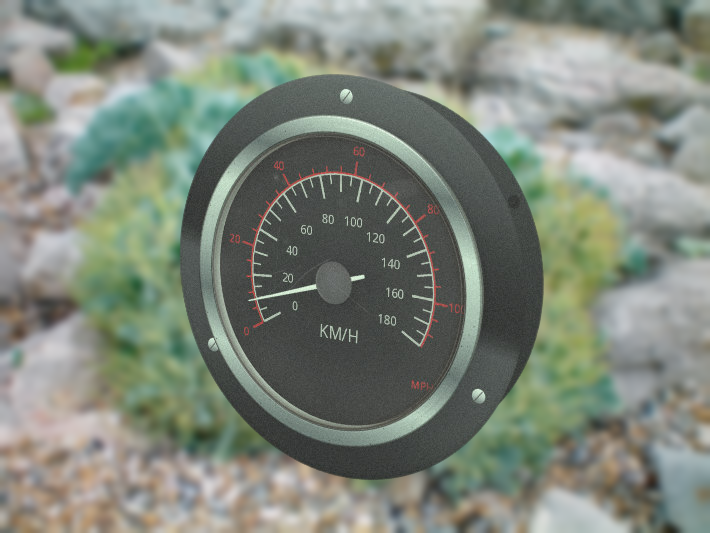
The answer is 10 km/h
